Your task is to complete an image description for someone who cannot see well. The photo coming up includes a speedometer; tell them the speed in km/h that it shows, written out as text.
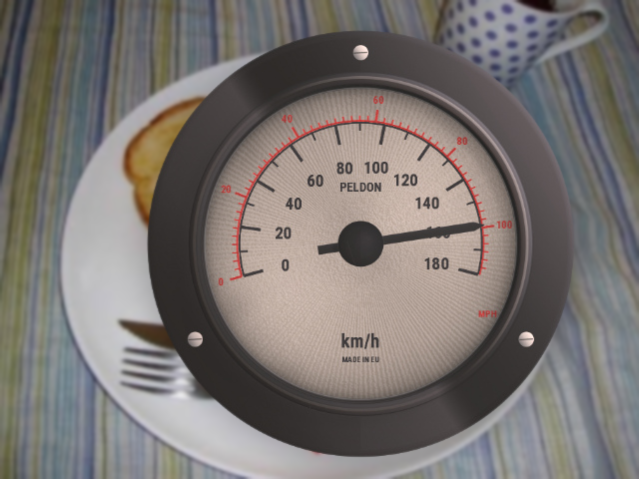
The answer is 160 km/h
